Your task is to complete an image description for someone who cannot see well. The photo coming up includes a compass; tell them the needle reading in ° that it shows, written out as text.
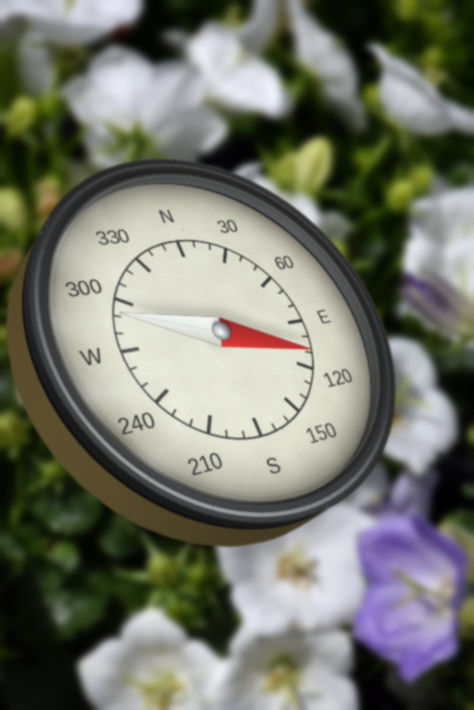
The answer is 110 °
